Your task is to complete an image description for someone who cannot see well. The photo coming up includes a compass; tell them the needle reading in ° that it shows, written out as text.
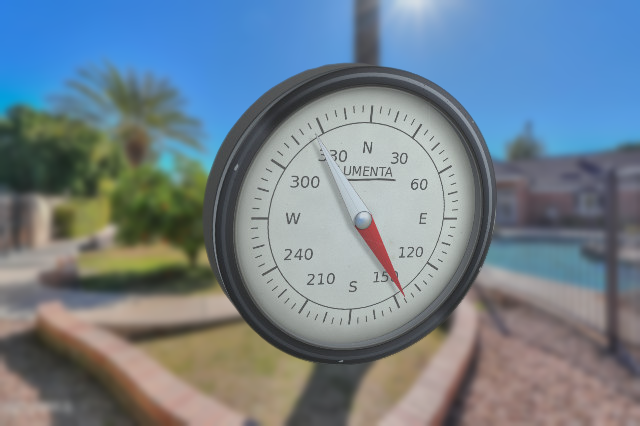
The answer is 145 °
